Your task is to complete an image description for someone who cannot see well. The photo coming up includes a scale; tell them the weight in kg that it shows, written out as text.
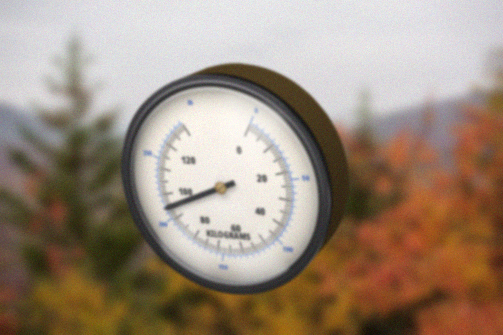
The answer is 95 kg
